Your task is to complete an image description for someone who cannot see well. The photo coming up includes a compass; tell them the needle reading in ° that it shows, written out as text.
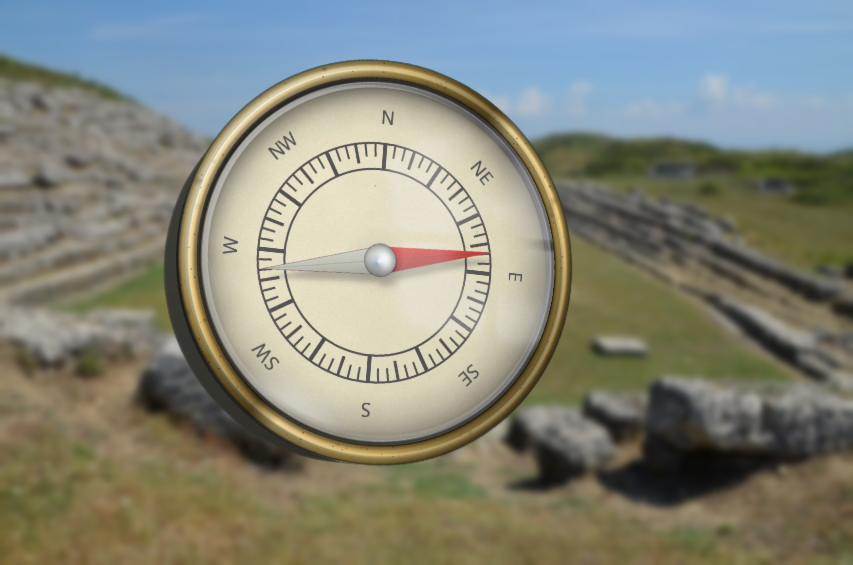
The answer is 80 °
